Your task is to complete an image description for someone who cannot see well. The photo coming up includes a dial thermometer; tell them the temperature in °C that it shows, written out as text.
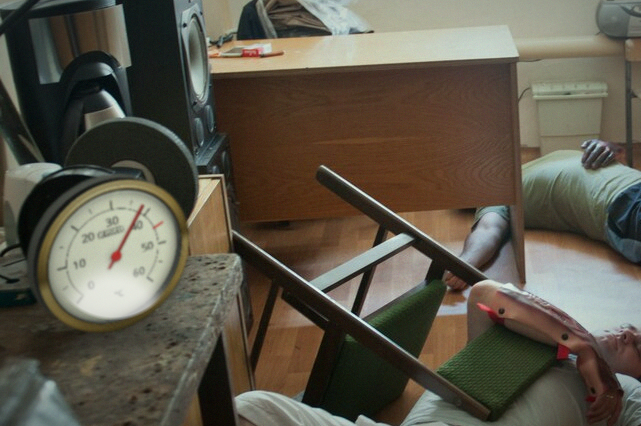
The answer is 37.5 °C
